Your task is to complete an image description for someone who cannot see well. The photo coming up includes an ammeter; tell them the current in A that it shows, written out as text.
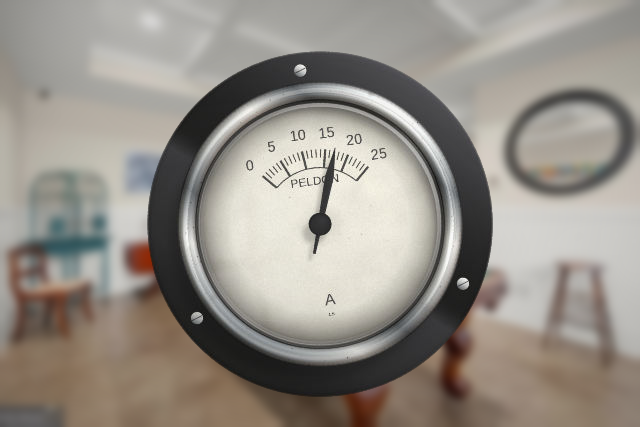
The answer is 17 A
